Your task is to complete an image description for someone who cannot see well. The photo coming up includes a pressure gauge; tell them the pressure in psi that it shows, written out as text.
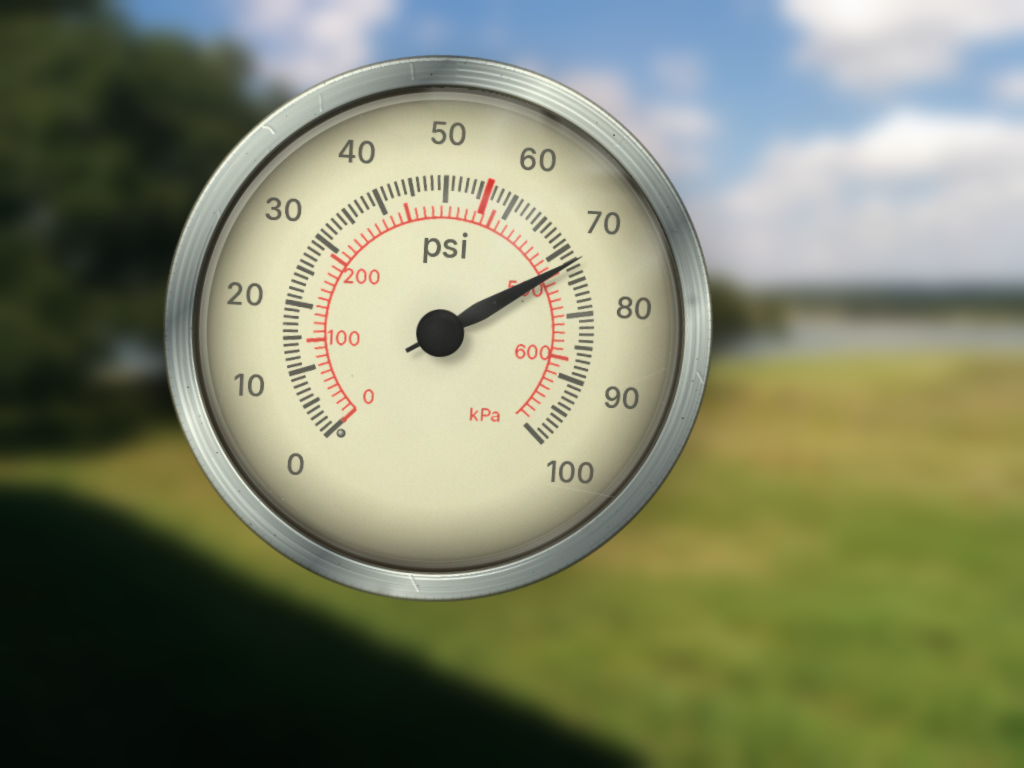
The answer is 72 psi
